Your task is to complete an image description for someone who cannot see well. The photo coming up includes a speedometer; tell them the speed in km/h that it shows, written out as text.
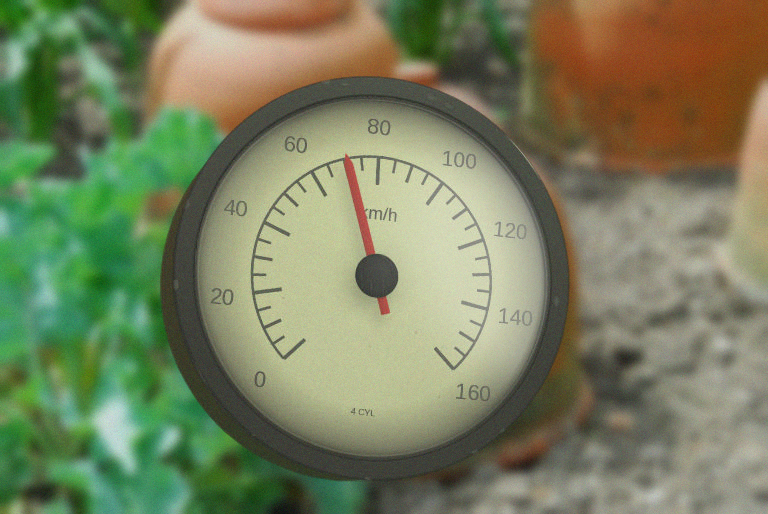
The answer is 70 km/h
